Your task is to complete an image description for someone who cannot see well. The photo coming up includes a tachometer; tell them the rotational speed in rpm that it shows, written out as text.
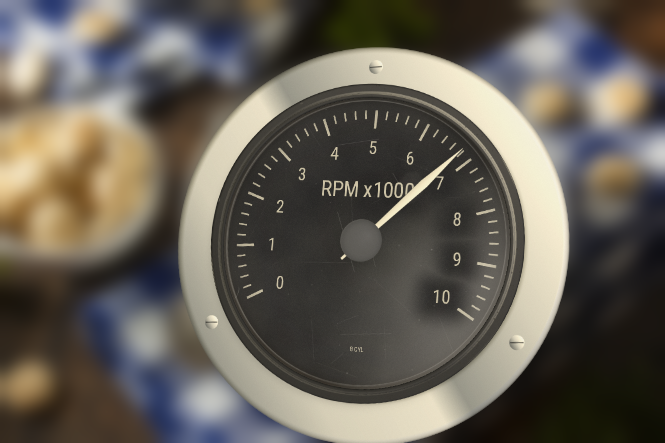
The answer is 6800 rpm
